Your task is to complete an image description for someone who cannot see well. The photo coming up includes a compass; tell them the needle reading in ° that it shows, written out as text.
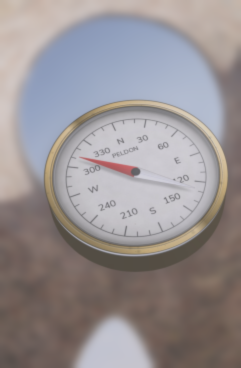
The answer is 310 °
